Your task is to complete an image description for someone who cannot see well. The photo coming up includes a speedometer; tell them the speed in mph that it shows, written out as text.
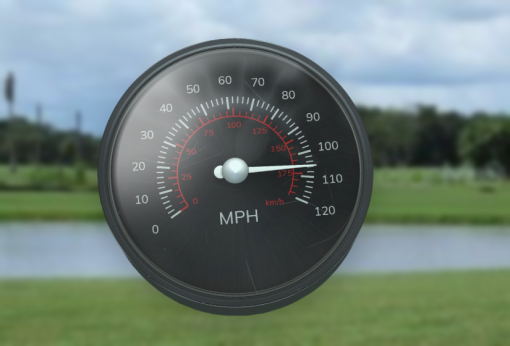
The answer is 106 mph
